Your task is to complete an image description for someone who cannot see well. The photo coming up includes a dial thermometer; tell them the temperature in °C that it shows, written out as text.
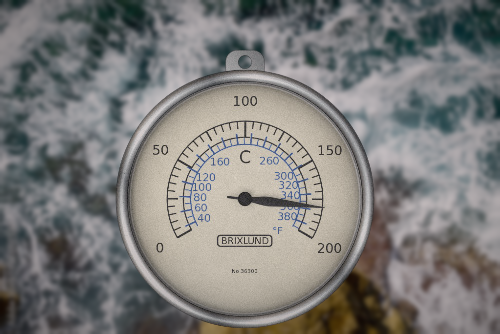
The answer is 180 °C
